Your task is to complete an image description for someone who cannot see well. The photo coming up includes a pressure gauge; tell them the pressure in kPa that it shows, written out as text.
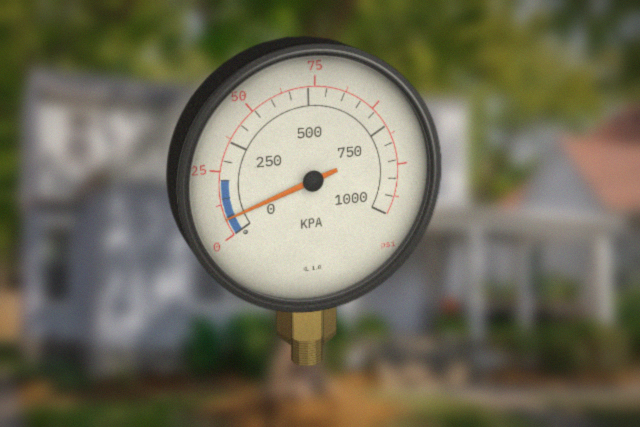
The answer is 50 kPa
